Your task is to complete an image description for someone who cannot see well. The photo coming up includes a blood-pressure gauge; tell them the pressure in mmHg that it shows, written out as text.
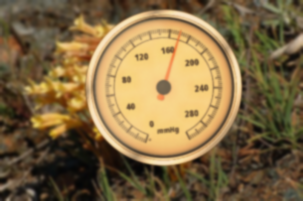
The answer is 170 mmHg
